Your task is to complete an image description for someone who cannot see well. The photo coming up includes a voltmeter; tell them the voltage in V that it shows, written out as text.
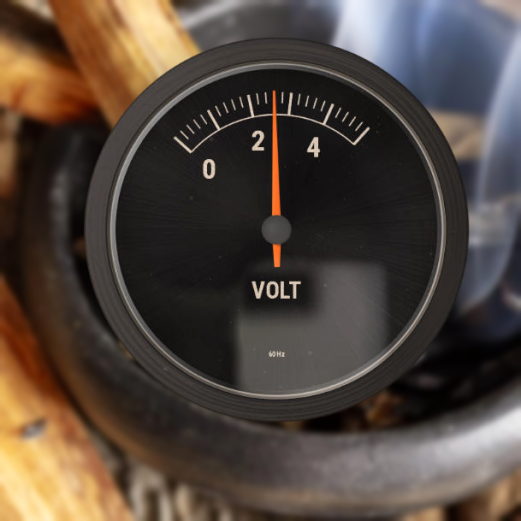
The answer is 2.6 V
